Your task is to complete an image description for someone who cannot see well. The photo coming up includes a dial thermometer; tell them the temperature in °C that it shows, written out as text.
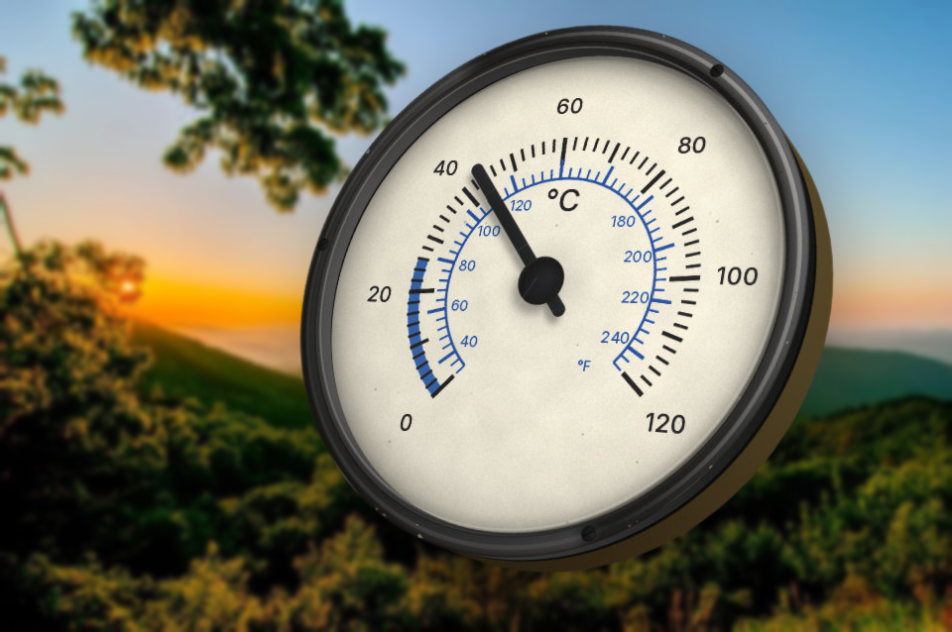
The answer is 44 °C
